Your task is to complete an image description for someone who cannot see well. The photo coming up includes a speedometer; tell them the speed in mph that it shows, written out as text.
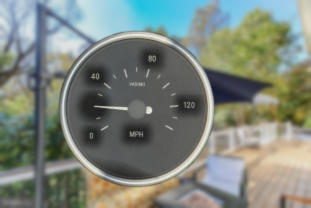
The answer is 20 mph
